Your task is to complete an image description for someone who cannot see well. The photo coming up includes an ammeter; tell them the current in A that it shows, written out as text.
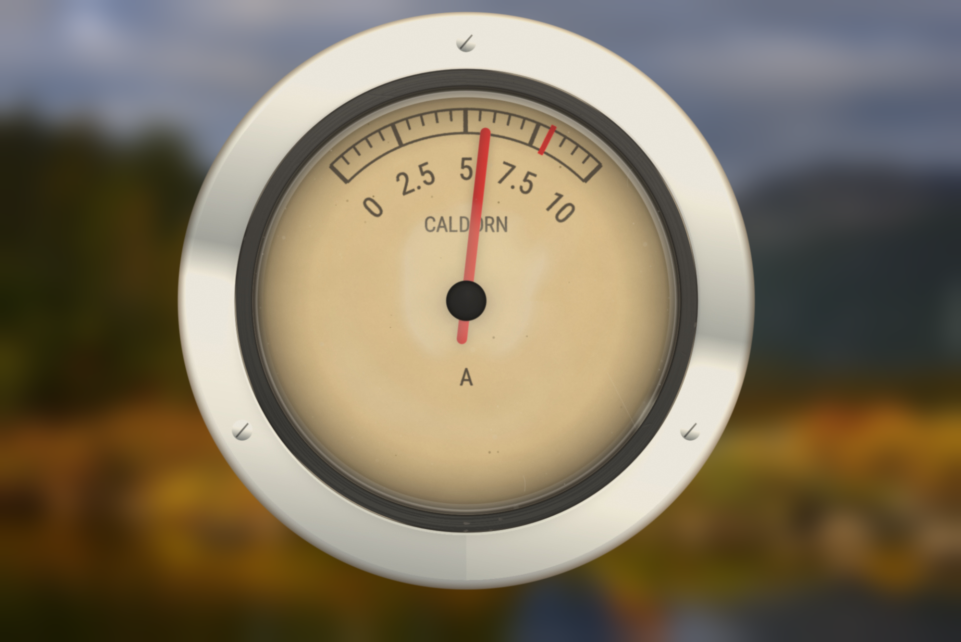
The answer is 5.75 A
